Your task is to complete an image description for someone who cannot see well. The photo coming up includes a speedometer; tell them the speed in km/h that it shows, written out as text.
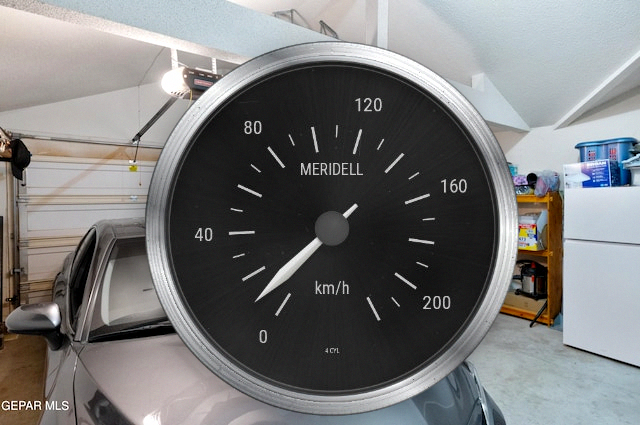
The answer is 10 km/h
